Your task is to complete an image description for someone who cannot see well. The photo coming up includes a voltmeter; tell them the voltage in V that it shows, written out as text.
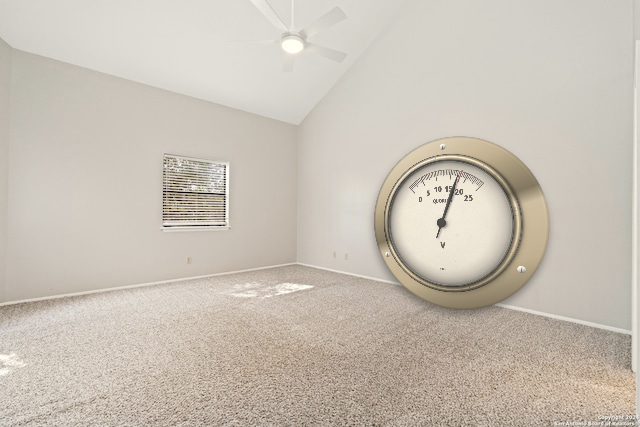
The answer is 17.5 V
